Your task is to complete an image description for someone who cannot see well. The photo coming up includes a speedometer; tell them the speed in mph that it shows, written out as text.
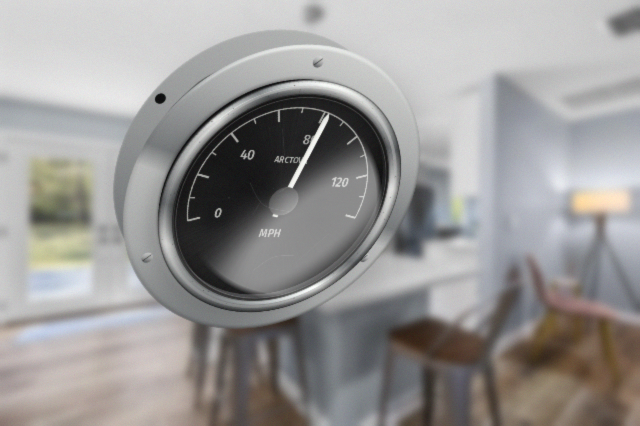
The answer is 80 mph
